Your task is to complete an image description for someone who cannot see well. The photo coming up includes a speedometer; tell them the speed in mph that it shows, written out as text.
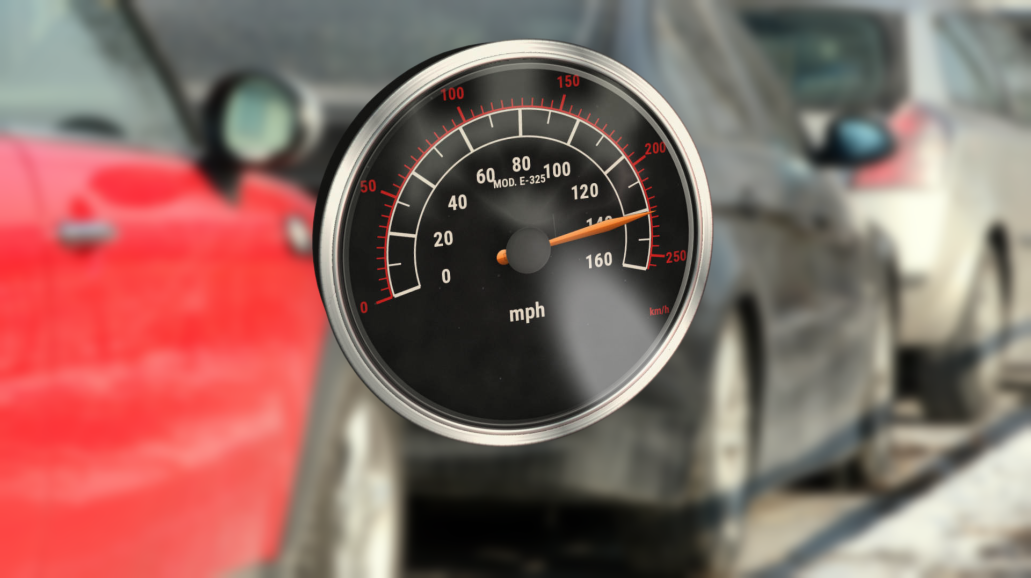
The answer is 140 mph
